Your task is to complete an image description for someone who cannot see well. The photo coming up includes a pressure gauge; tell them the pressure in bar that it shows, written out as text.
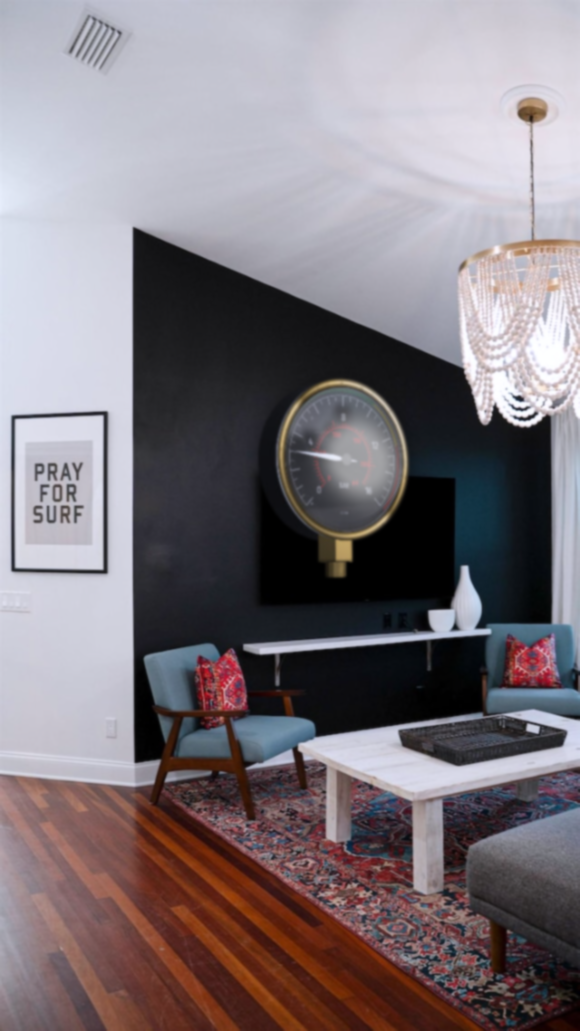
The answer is 3 bar
